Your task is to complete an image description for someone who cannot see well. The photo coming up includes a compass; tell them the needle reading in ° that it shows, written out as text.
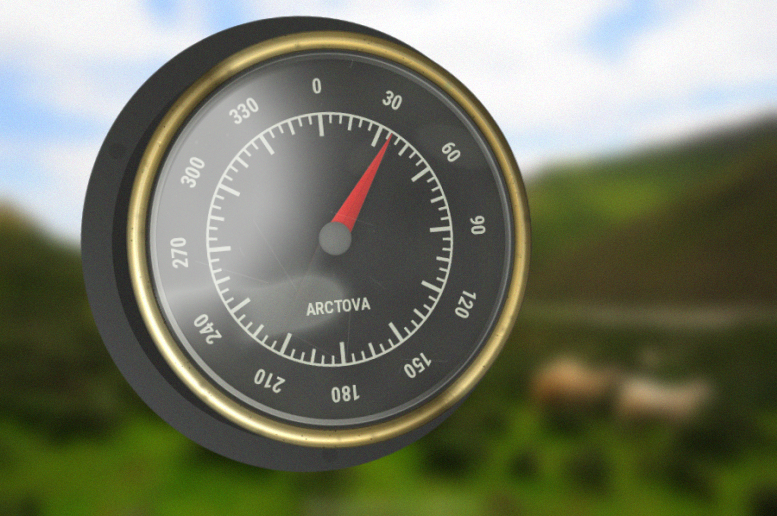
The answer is 35 °
